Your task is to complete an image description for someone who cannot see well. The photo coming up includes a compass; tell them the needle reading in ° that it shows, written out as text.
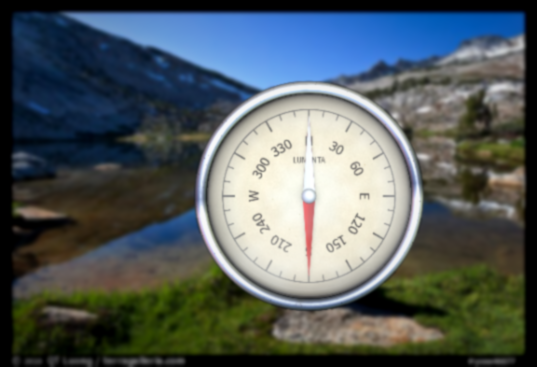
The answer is 180 °
